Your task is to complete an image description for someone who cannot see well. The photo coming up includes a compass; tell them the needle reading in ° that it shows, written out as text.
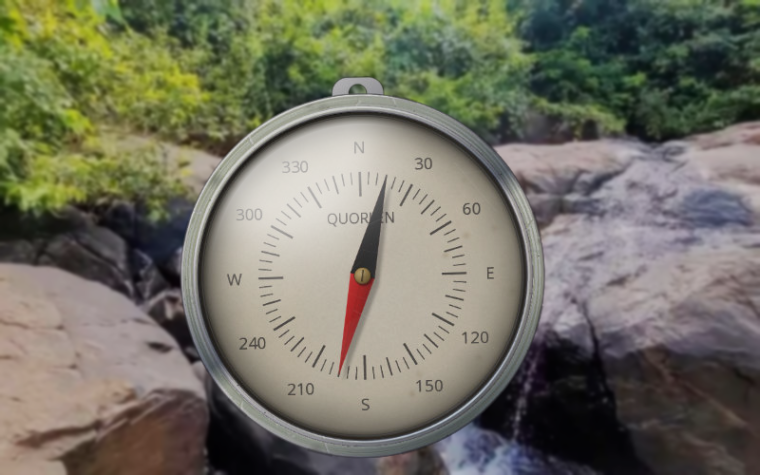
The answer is 195 °
